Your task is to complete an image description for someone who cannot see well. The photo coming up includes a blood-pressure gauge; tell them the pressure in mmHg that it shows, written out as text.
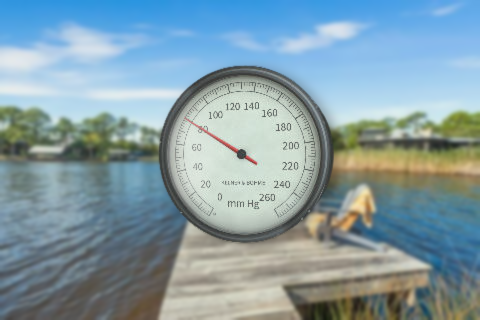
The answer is 80 mmHg
